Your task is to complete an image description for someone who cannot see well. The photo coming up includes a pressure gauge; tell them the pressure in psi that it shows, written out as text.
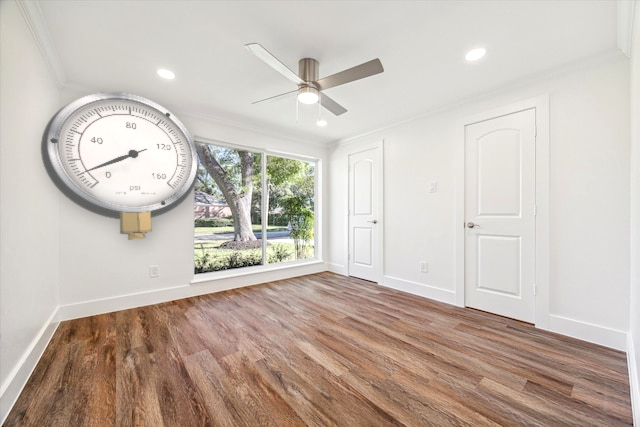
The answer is 10 psi
